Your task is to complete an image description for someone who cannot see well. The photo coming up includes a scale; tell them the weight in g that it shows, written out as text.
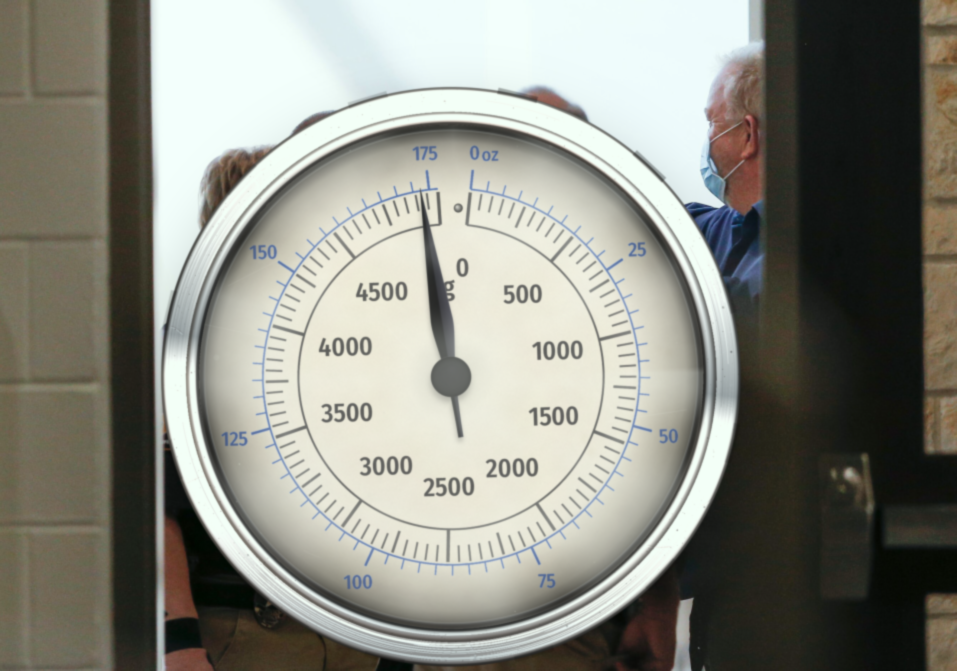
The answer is 4925 g
